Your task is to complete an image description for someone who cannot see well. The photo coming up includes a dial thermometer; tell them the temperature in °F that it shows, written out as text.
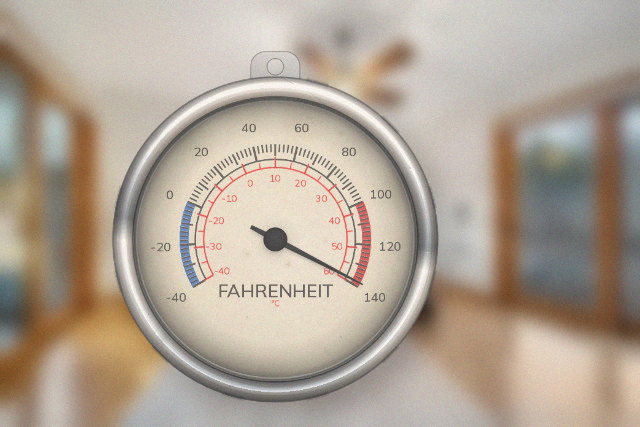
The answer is 138 °F
